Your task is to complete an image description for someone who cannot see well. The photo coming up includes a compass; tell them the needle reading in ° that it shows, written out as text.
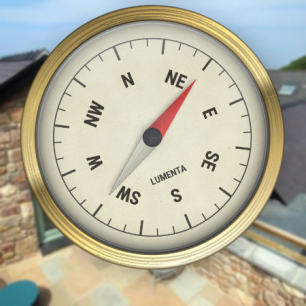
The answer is 60 °
